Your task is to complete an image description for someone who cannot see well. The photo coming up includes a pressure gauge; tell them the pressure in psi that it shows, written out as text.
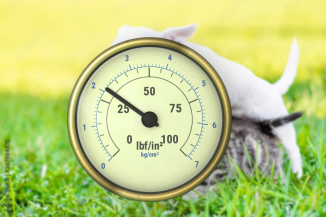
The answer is 30 psi
